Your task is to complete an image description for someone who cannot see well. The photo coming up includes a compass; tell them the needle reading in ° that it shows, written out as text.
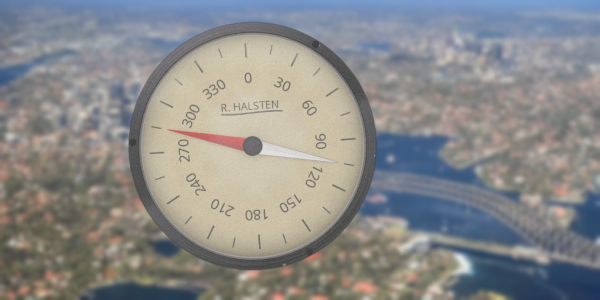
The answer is 285 °
